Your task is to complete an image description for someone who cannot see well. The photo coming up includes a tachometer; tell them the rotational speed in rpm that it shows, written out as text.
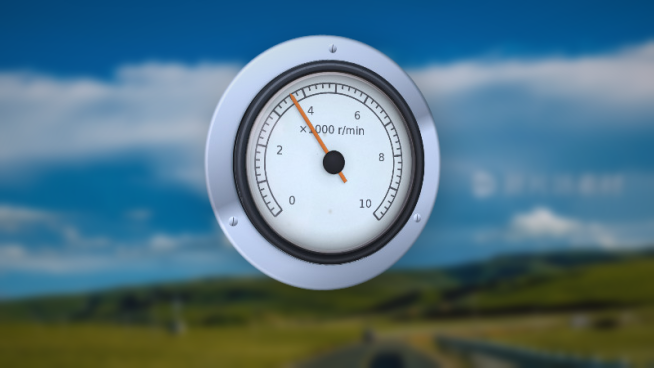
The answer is 3600 rpm
